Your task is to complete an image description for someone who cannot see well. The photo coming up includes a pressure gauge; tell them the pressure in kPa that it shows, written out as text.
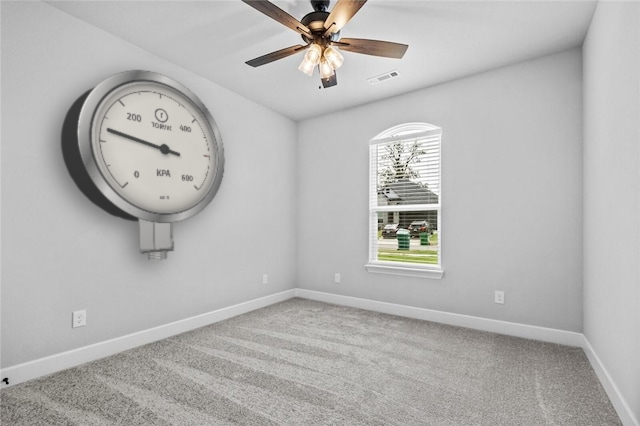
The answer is 125 kPa
